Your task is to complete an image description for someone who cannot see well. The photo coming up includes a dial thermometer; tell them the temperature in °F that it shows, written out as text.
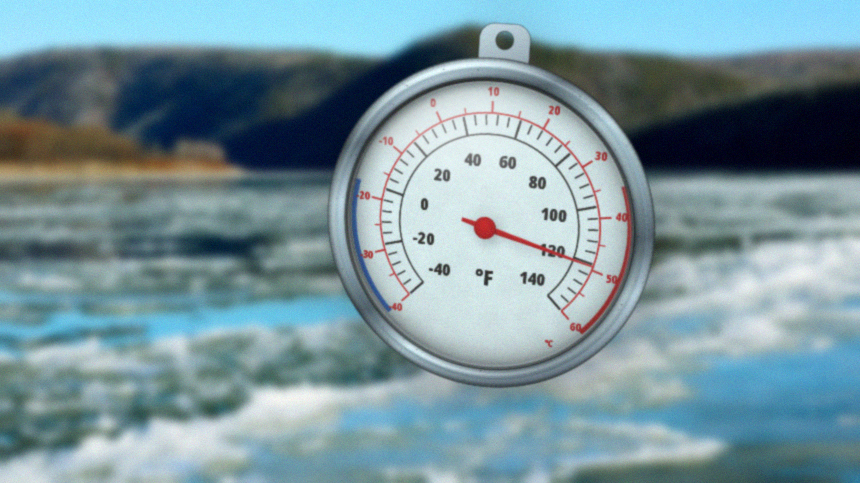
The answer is 120 °F
